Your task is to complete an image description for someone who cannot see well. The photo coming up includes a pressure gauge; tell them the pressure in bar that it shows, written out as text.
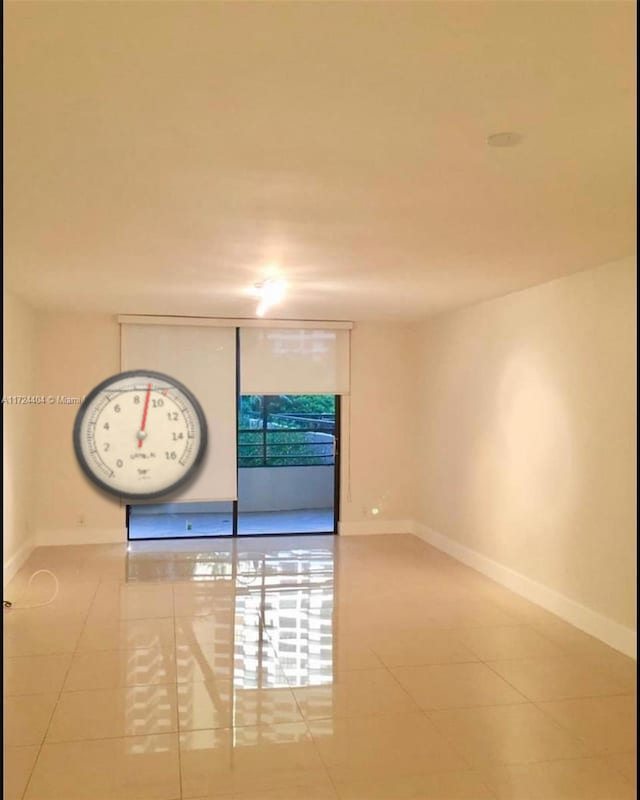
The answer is 9 bar
